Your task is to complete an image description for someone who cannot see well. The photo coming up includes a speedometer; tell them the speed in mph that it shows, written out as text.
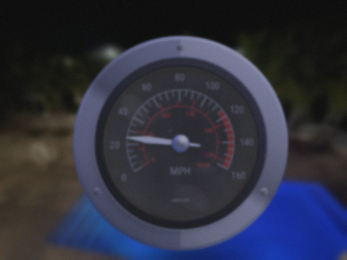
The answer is 25 mph
